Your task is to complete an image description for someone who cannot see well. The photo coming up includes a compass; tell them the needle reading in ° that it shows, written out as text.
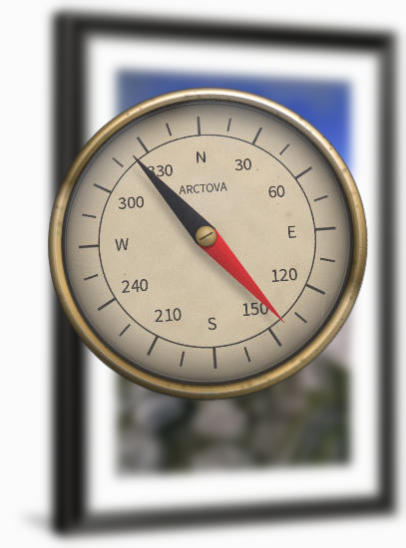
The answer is 142.5 °
